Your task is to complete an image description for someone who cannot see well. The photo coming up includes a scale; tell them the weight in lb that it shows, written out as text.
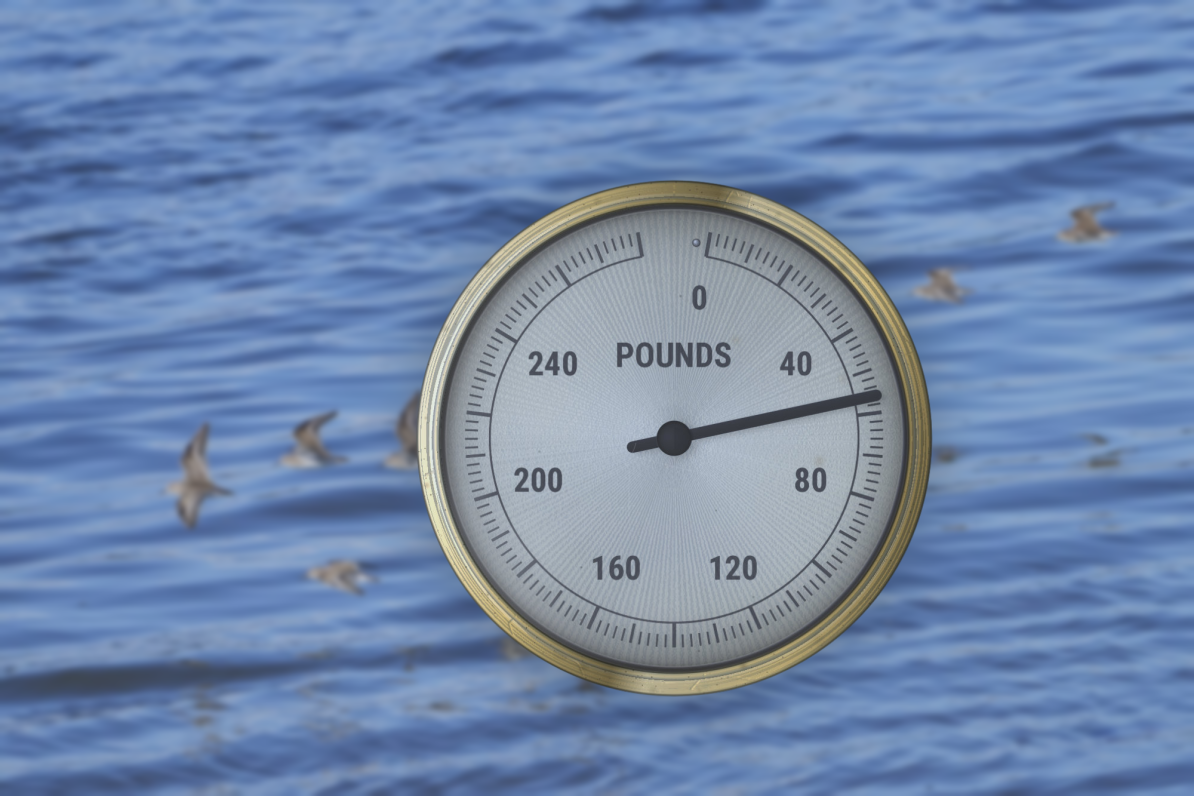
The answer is 56 lb
